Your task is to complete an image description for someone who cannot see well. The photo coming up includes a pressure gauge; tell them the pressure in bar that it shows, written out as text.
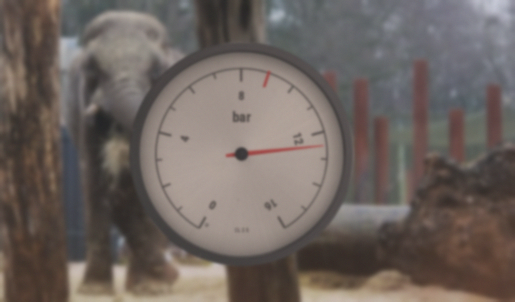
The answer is 12.5 bar
